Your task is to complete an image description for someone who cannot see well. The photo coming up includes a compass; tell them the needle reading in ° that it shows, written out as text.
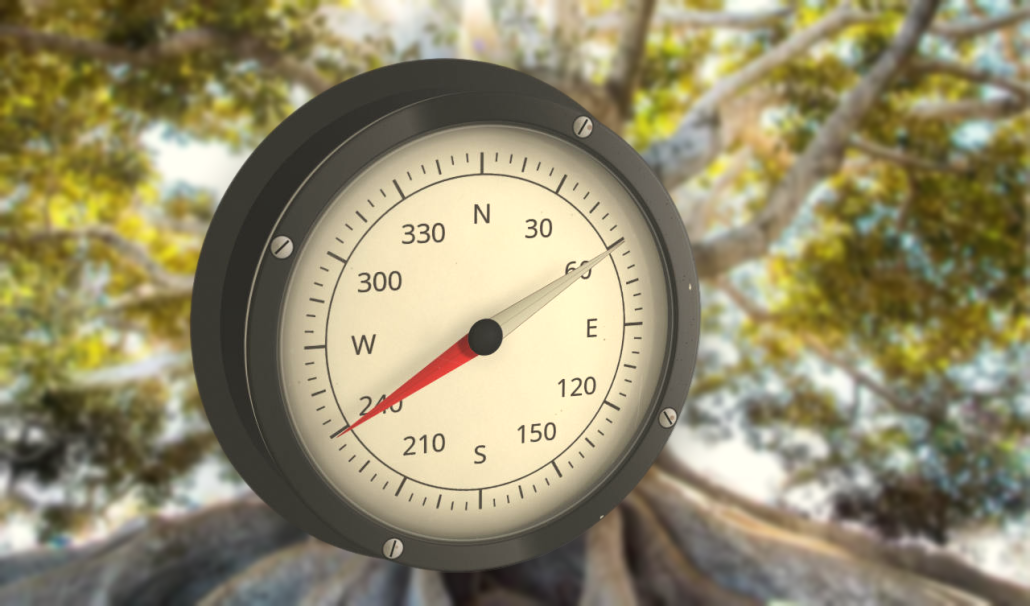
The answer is 240 °
